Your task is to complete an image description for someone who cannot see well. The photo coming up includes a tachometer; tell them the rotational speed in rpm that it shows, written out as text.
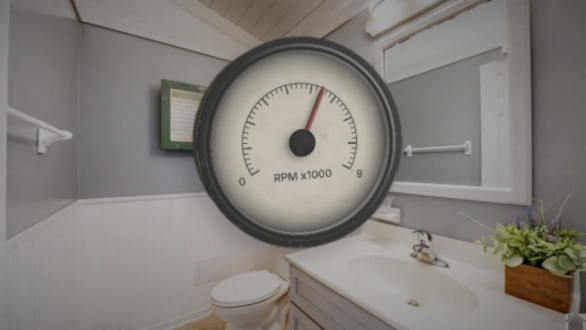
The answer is 5400 rpm
